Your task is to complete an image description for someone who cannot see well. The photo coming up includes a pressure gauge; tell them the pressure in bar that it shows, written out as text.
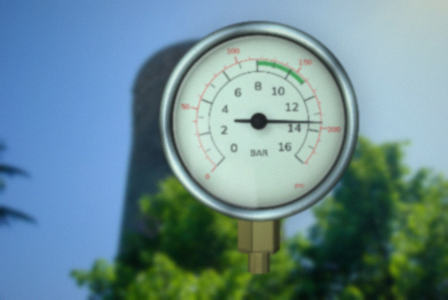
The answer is 13.5 bar
